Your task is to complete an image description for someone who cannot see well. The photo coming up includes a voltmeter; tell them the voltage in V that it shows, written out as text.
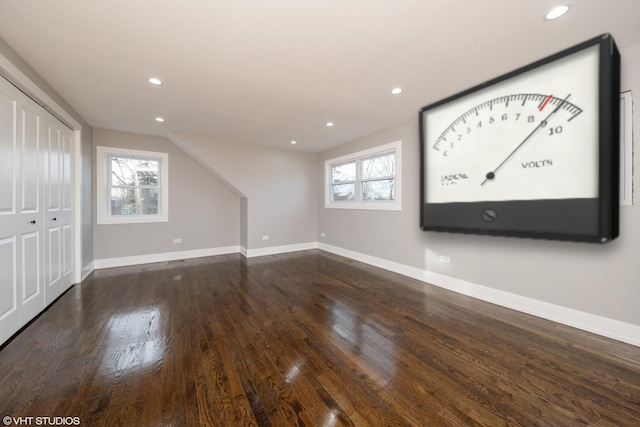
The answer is 9 V
